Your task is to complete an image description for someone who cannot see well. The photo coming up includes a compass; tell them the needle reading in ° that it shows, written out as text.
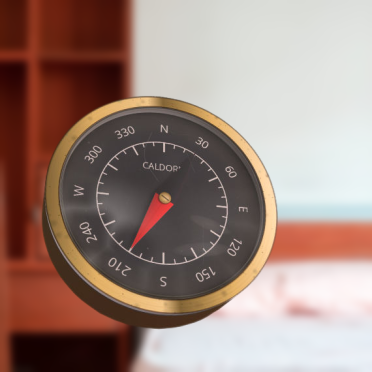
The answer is 210 °
